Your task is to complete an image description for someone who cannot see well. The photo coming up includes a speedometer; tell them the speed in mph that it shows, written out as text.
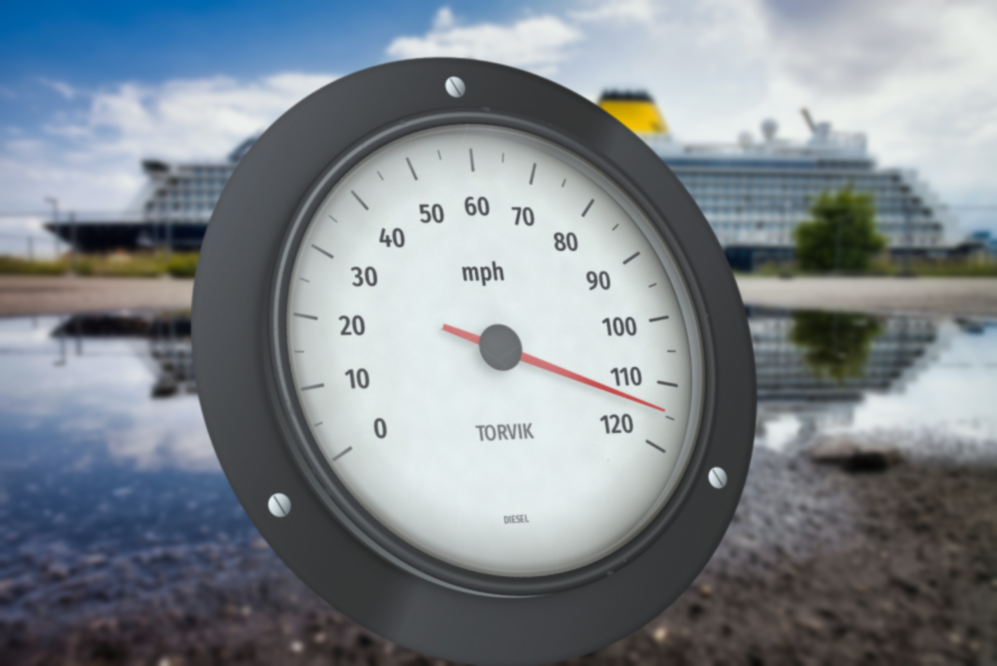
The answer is 115 mph
